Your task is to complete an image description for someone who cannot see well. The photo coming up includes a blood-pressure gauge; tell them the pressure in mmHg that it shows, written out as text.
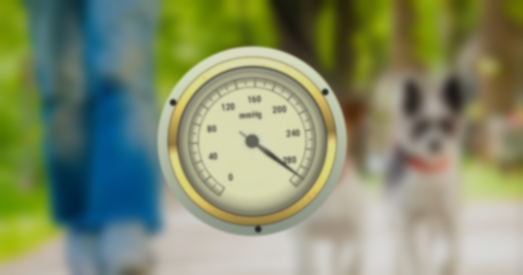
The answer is 290 mmHg
